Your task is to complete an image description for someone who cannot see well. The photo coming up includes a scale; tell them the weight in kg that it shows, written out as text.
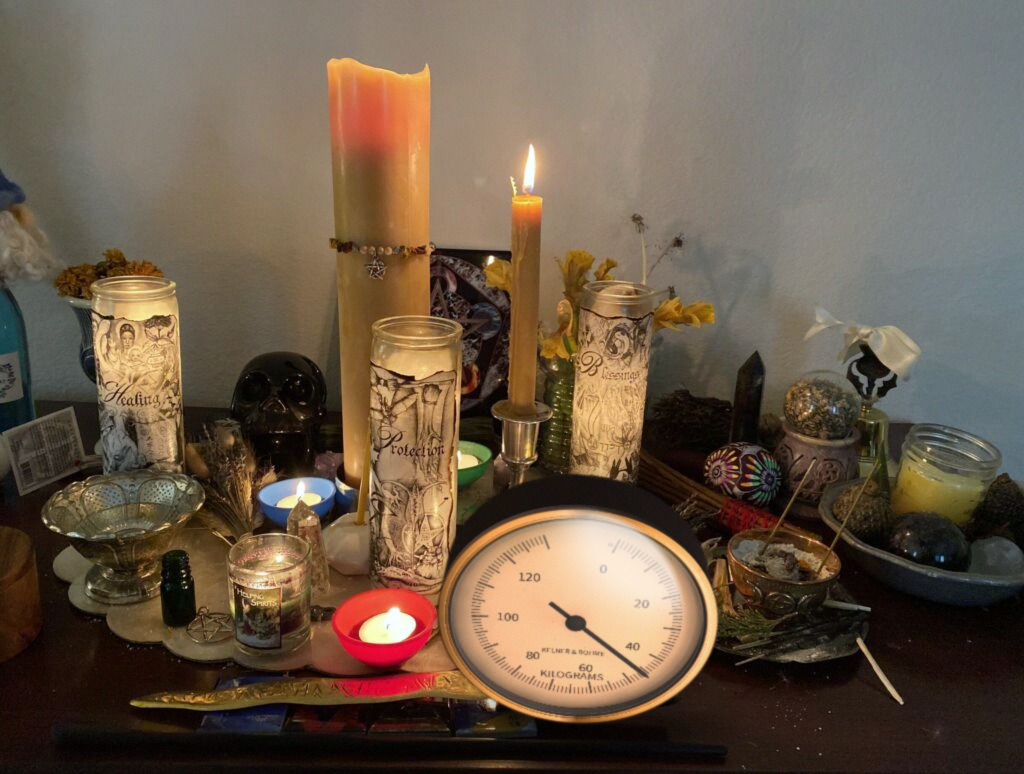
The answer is 45 kg
